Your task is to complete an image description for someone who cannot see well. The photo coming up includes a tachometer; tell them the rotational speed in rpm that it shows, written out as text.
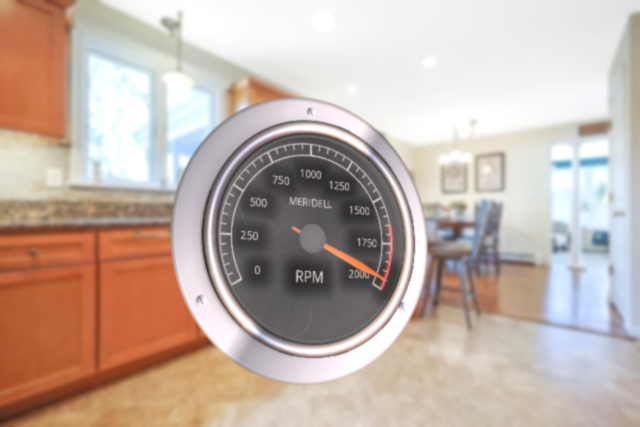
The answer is 1950 rpm
